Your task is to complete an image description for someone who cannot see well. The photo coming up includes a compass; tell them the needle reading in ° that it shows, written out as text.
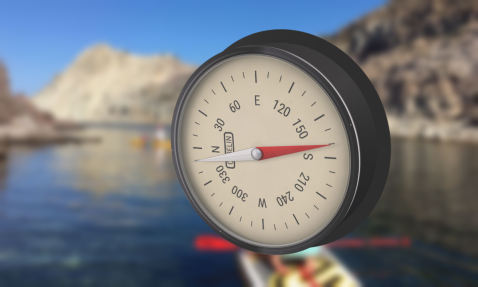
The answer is 170 °
